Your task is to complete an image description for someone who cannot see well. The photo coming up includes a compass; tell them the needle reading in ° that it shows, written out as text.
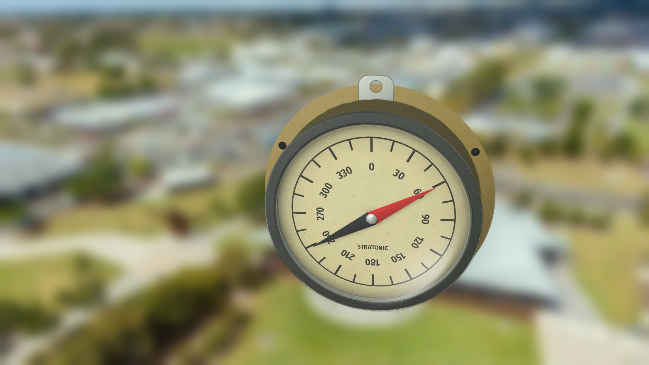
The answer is 60 °
